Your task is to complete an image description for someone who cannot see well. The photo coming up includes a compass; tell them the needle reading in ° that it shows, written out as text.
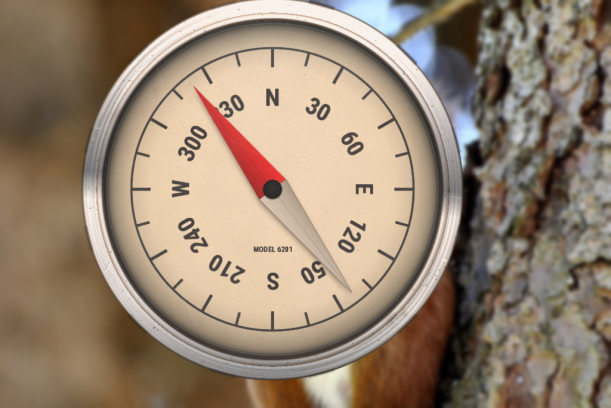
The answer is 322.5 °
